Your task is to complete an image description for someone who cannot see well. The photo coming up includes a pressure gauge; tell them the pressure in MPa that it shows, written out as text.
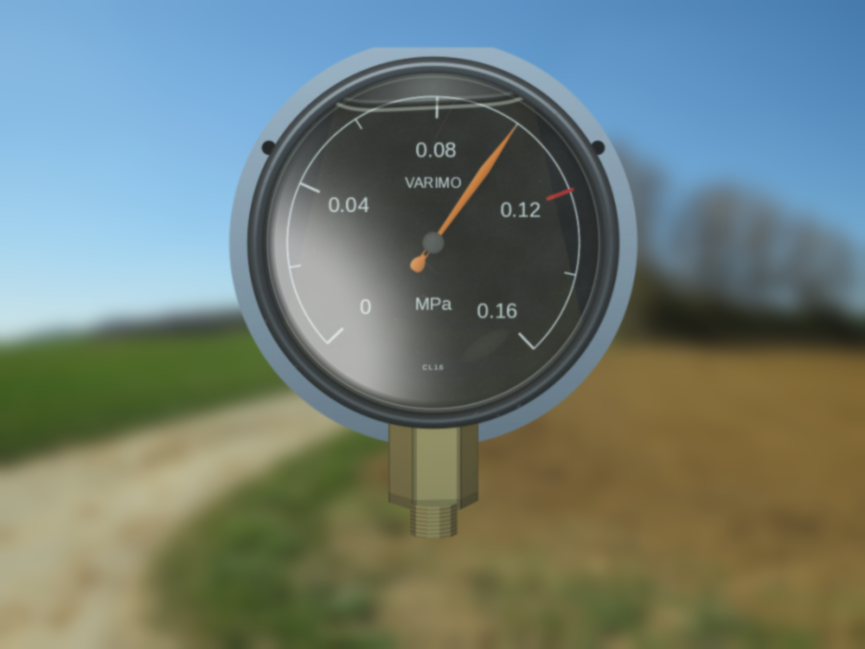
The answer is 0.1 MPa
